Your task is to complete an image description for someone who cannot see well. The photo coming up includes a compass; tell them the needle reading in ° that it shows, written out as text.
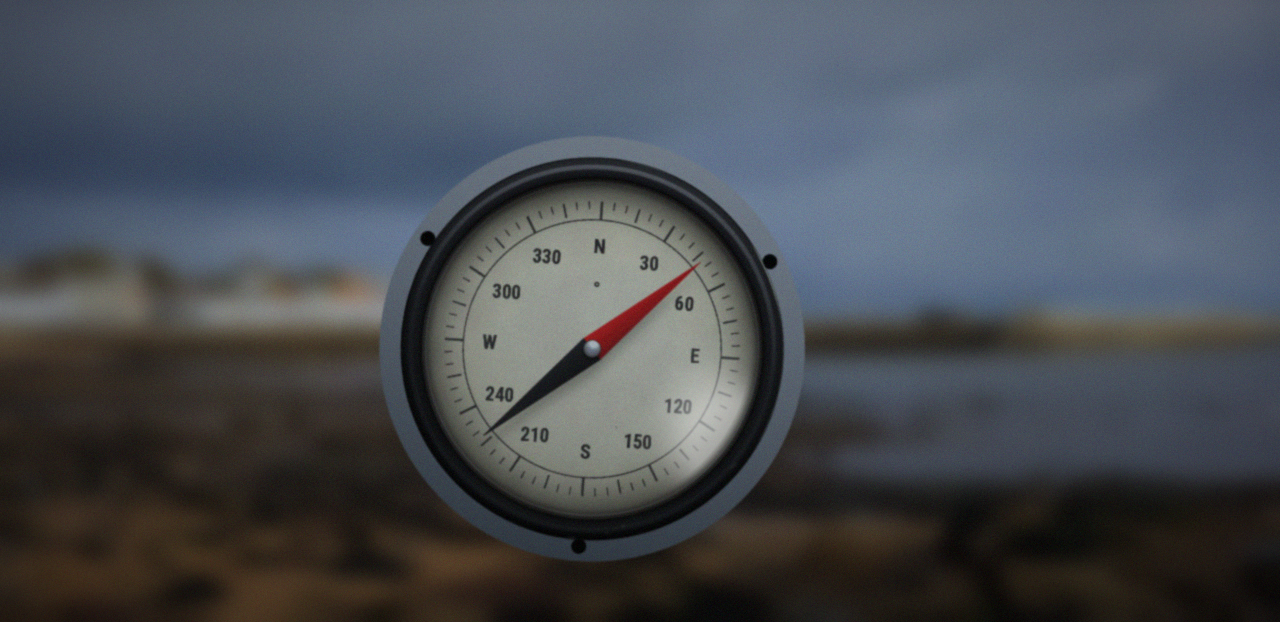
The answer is 47.5 °
